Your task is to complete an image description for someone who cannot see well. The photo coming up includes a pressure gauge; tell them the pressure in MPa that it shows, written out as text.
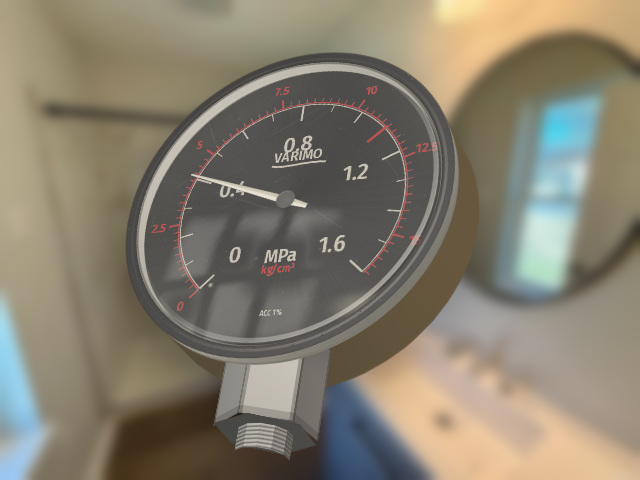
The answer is 0.4 MPa
